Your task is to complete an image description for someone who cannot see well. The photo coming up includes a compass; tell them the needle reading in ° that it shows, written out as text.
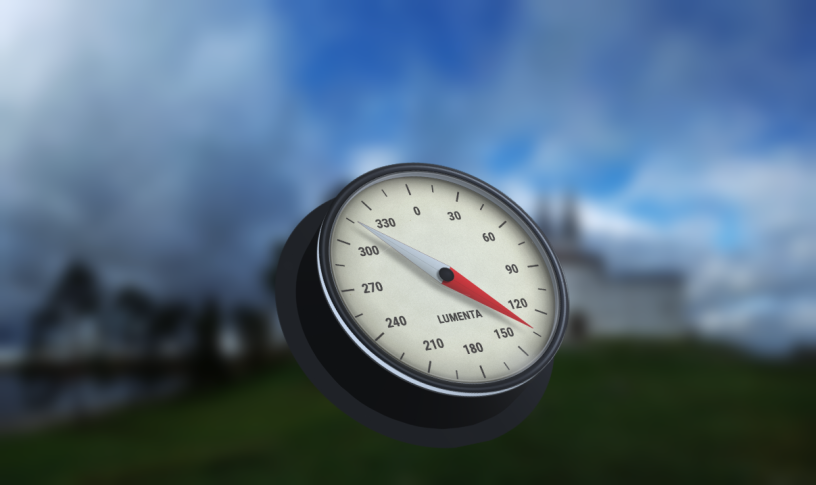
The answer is 135 °
